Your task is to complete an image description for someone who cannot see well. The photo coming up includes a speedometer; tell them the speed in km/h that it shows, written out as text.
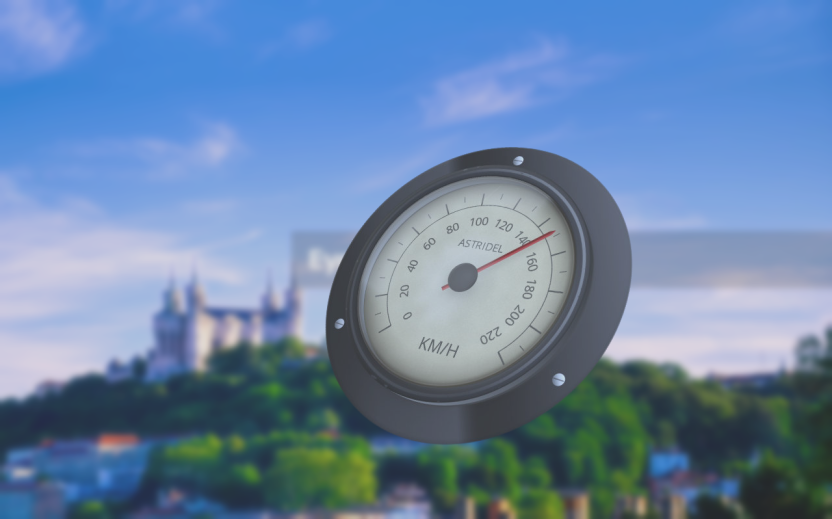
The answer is 150 km/h
